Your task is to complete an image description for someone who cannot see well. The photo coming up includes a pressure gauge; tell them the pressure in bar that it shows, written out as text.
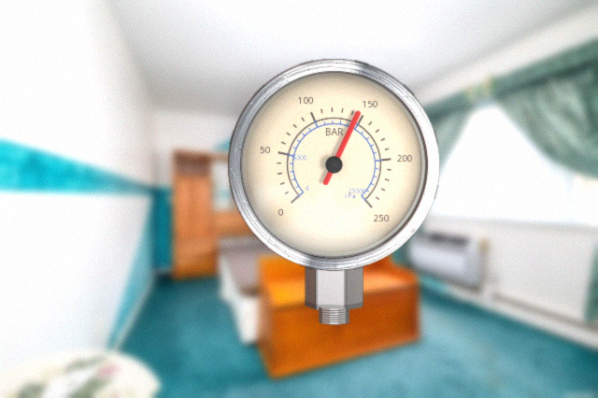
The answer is 145 bar
